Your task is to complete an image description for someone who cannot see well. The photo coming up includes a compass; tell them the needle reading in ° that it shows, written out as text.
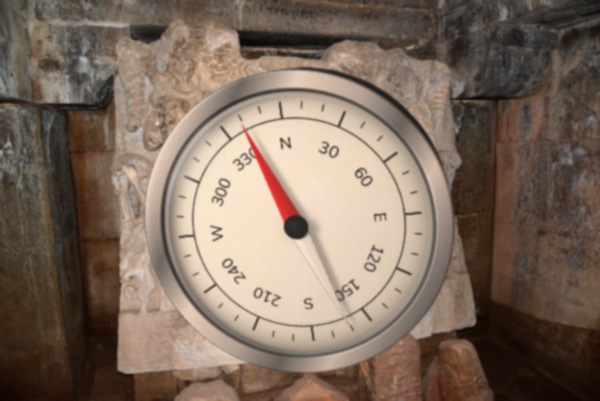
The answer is 340 °
